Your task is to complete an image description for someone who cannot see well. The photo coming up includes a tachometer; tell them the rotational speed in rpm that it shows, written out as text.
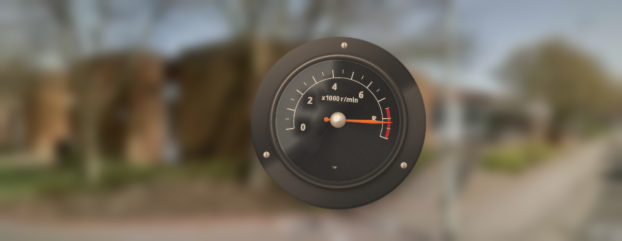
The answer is 8250 rpm
